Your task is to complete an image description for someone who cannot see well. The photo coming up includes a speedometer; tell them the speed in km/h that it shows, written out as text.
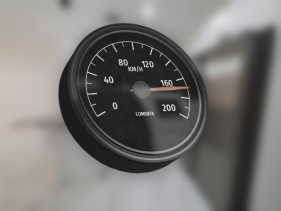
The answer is 170 km/h
